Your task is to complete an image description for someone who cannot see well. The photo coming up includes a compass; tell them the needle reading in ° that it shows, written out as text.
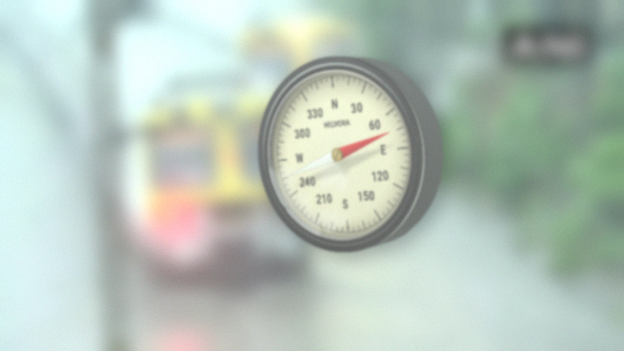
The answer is 75 °
